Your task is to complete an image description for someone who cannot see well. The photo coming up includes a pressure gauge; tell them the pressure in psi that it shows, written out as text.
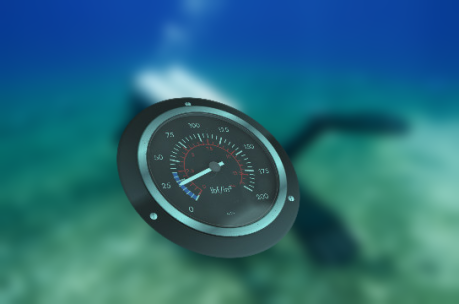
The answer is 20 psi
